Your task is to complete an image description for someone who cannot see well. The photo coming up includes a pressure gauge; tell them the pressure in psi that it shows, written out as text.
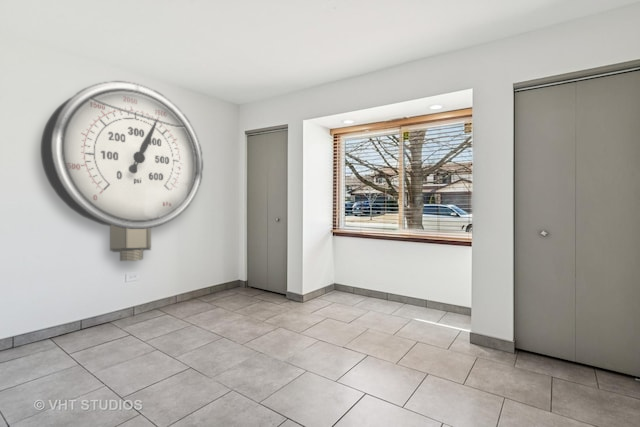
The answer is 360 psi
